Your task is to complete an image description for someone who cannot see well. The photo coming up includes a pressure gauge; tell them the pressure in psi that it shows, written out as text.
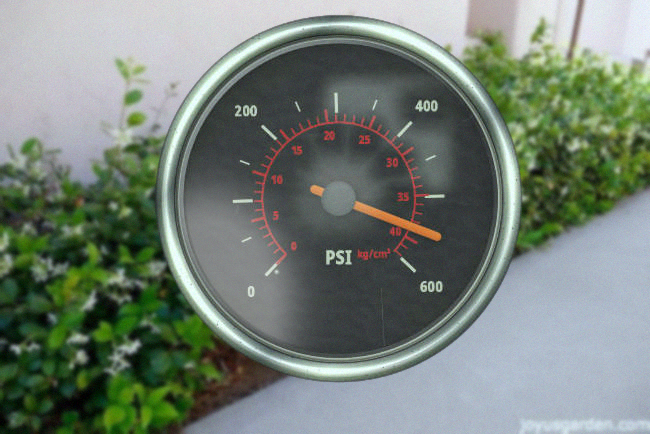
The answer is 550 psi
